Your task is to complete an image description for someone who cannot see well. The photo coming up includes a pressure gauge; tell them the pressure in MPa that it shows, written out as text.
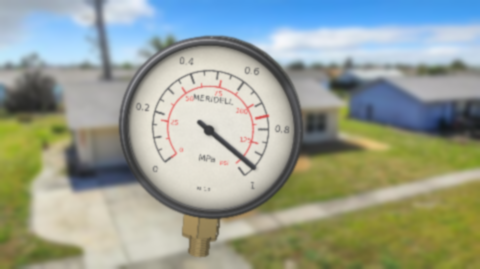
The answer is 0.95 MPa
